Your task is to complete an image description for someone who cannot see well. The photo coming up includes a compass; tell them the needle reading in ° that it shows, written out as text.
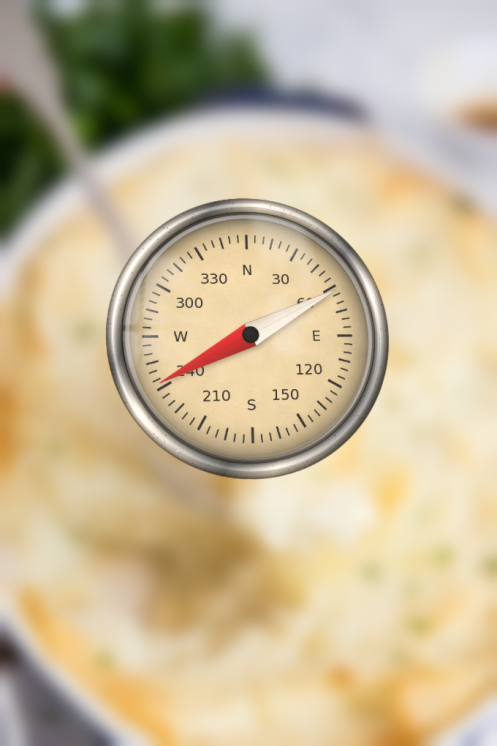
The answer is 242.5 °
